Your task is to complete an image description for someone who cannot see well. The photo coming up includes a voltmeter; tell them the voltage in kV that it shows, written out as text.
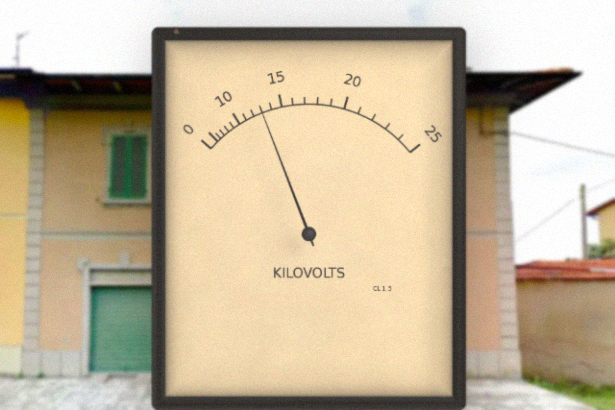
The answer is 13 kV
